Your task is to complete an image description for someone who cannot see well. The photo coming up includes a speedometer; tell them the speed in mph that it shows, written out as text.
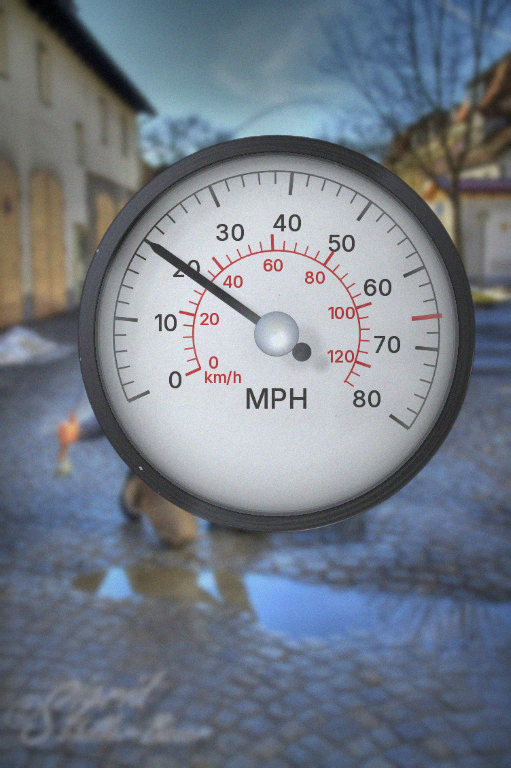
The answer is 20 mph
